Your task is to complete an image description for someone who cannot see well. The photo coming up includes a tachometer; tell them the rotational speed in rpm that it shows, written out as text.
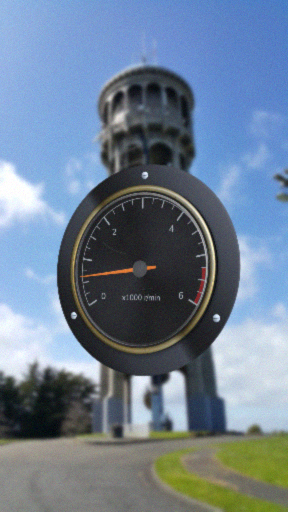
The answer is 625 rpm
